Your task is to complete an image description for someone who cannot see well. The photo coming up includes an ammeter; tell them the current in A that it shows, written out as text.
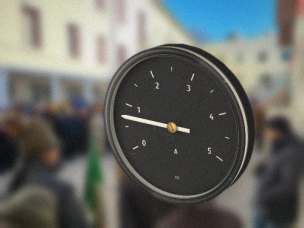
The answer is 0.75 A
